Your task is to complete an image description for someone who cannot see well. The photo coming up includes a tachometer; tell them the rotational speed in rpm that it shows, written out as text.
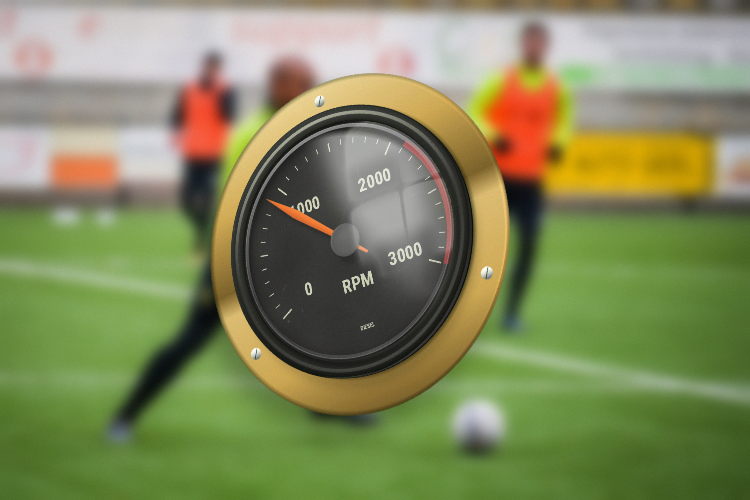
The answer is 900 rpm
